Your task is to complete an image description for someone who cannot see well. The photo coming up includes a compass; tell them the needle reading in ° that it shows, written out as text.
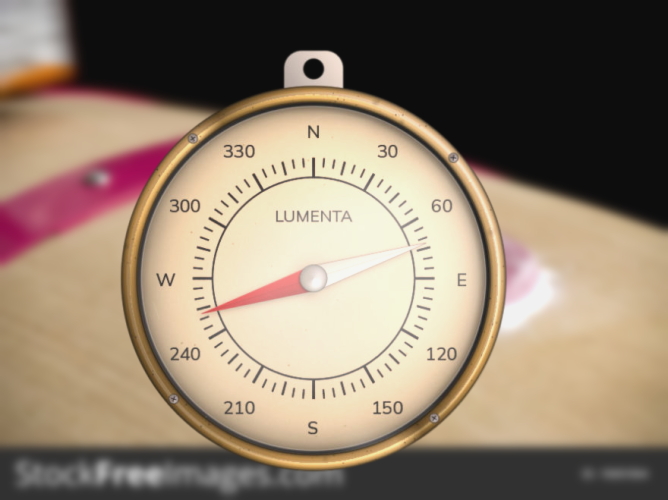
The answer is 252.5 °
